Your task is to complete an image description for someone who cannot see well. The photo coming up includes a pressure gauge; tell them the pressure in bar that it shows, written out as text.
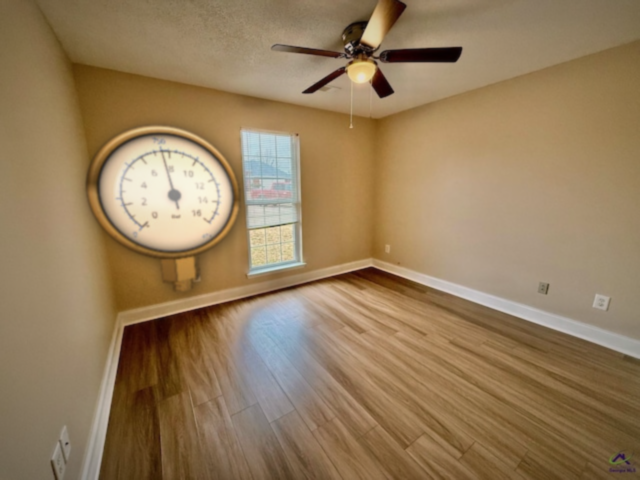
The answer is 7.5 bar
